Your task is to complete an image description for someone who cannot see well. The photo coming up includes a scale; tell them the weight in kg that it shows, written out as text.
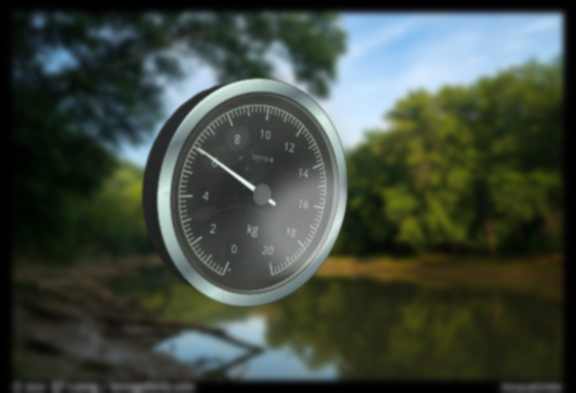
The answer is 6 kg
